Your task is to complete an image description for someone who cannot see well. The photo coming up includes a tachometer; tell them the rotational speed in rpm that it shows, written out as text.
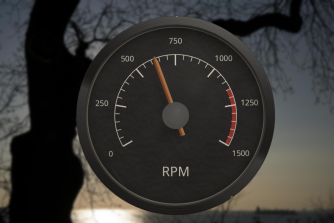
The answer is 625 rpm
